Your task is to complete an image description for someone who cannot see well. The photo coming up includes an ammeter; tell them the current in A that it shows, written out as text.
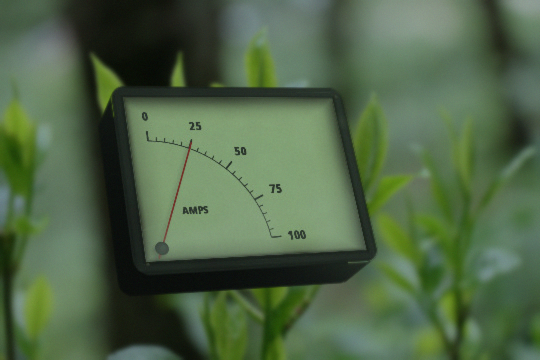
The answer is 25 A
